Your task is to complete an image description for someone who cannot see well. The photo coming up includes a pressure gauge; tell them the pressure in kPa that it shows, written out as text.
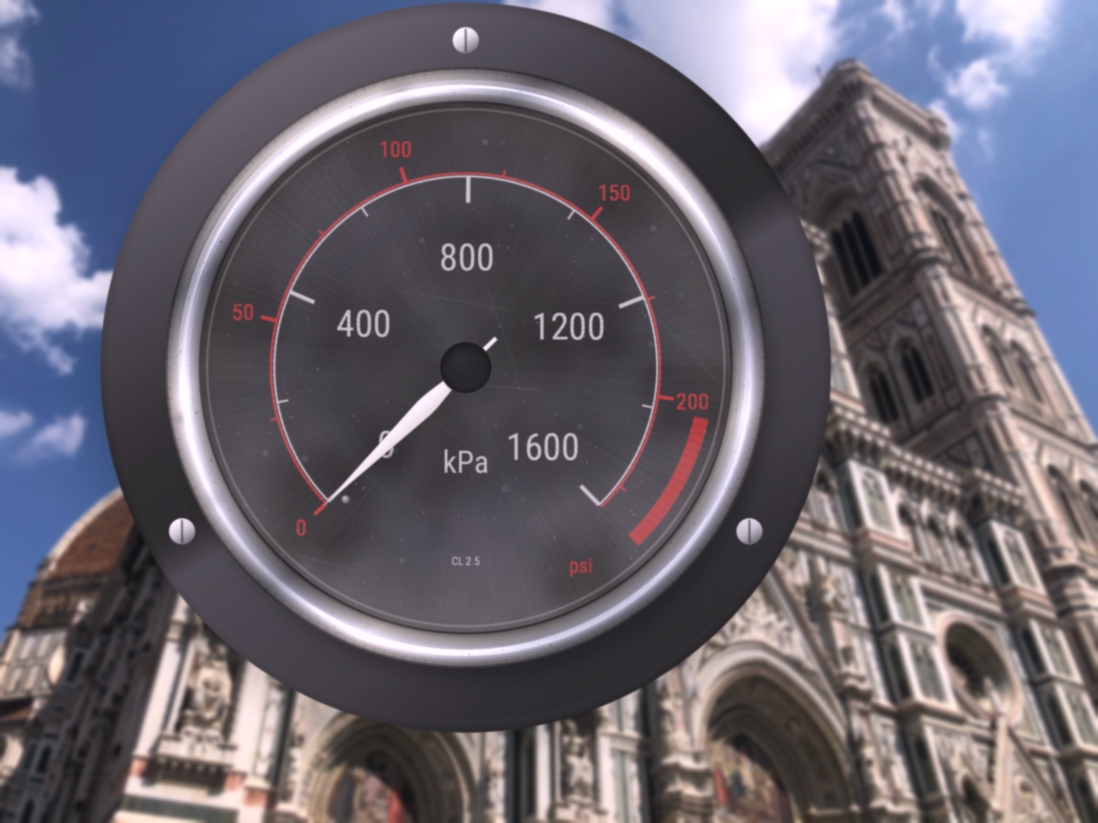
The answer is 0 kPa
